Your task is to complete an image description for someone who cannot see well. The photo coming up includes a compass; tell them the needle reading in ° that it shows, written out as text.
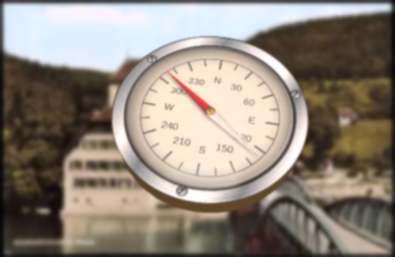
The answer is 307.5 °
